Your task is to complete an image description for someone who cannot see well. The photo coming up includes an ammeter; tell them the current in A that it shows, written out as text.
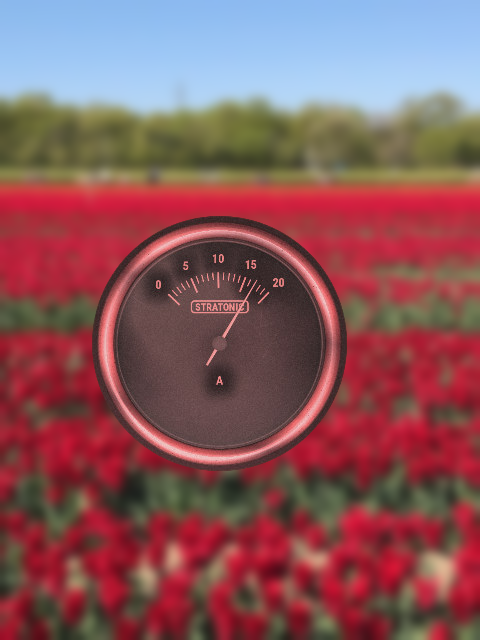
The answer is 17 A
